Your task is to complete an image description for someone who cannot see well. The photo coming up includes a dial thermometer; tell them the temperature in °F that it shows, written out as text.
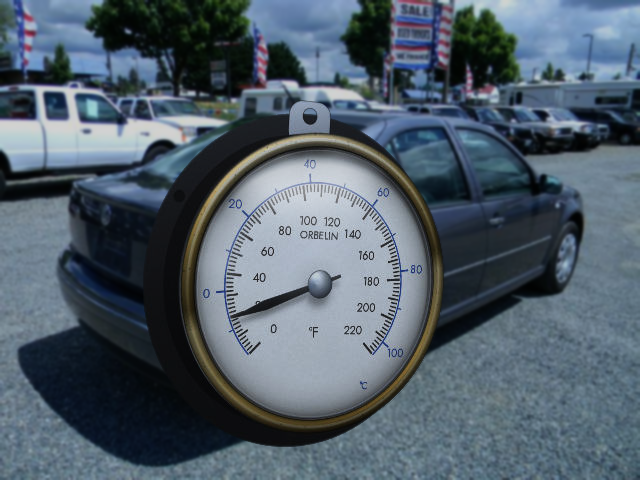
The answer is 20 °F
